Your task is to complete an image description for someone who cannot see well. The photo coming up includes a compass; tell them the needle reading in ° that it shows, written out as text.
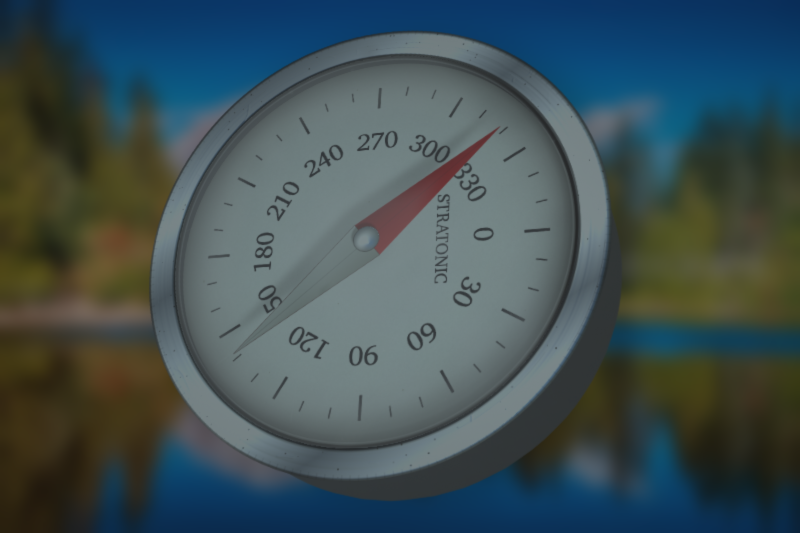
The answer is 320 °
